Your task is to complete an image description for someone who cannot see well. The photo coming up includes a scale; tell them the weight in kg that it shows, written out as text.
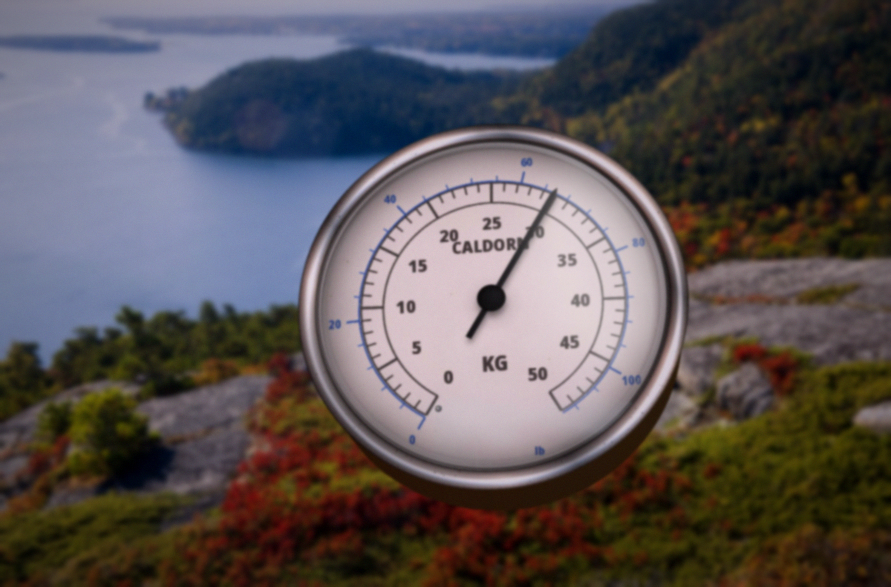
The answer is 30 kg
